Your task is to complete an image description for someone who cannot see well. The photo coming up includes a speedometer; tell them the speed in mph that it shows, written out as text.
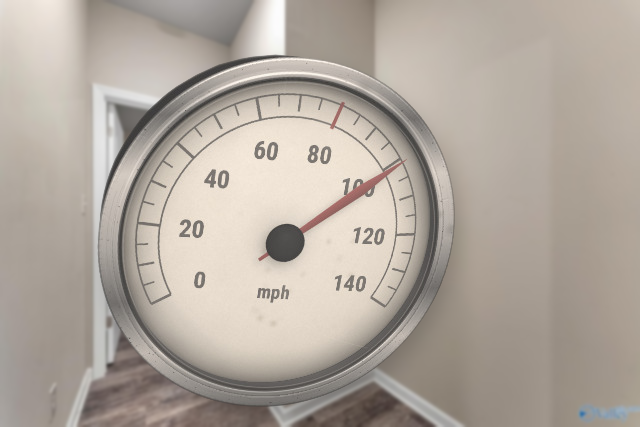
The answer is 100 mph
